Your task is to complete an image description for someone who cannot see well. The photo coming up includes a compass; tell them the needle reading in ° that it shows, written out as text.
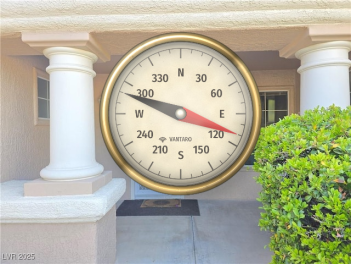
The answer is 110 °
